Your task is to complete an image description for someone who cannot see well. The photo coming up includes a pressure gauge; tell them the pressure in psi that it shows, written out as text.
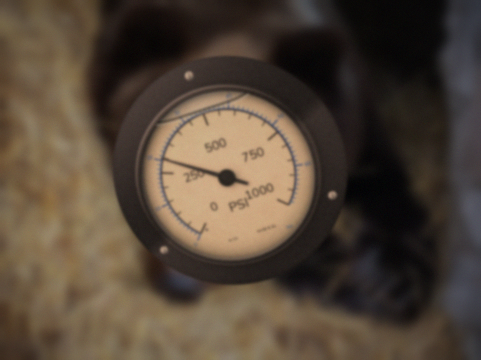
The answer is 300 psi
